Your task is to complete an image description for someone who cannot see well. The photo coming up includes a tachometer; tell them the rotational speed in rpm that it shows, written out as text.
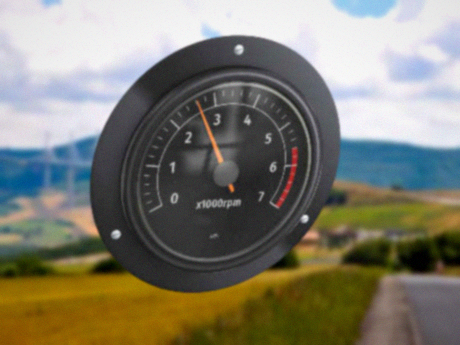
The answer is 2600 rpm
